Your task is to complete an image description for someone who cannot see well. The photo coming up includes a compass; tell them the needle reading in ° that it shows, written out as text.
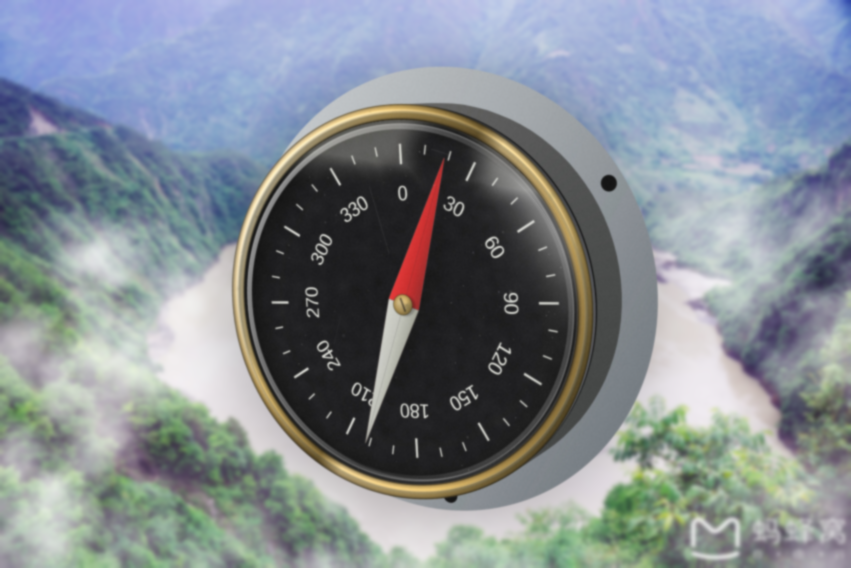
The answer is 20 °
